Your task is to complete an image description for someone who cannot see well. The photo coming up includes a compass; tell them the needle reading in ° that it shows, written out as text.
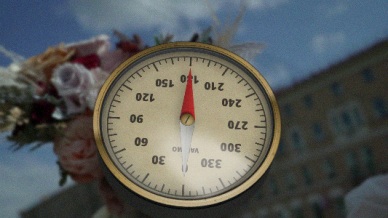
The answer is 180 °
